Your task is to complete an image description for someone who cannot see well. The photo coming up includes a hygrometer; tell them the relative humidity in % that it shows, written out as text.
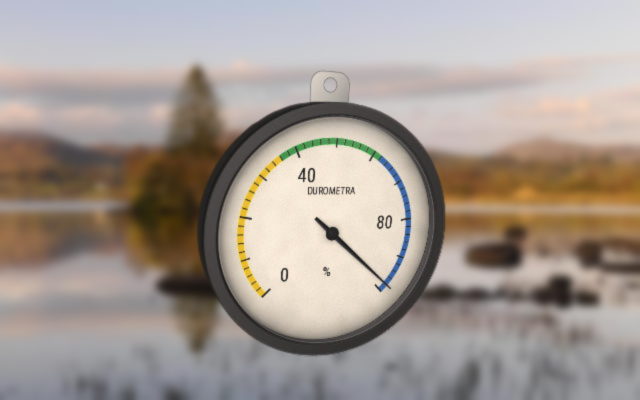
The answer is 98 %
